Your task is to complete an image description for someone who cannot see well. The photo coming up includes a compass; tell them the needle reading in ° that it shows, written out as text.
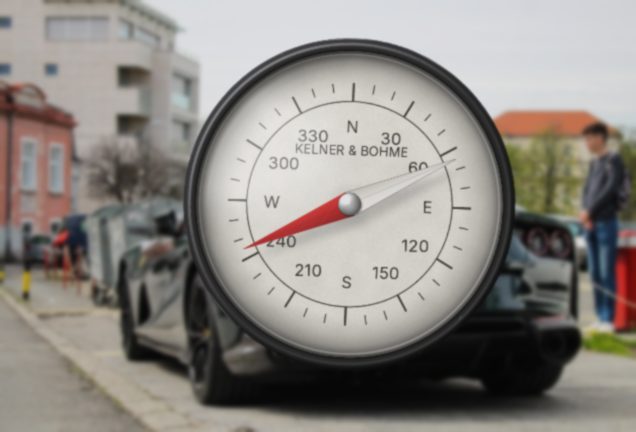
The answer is 245 °
